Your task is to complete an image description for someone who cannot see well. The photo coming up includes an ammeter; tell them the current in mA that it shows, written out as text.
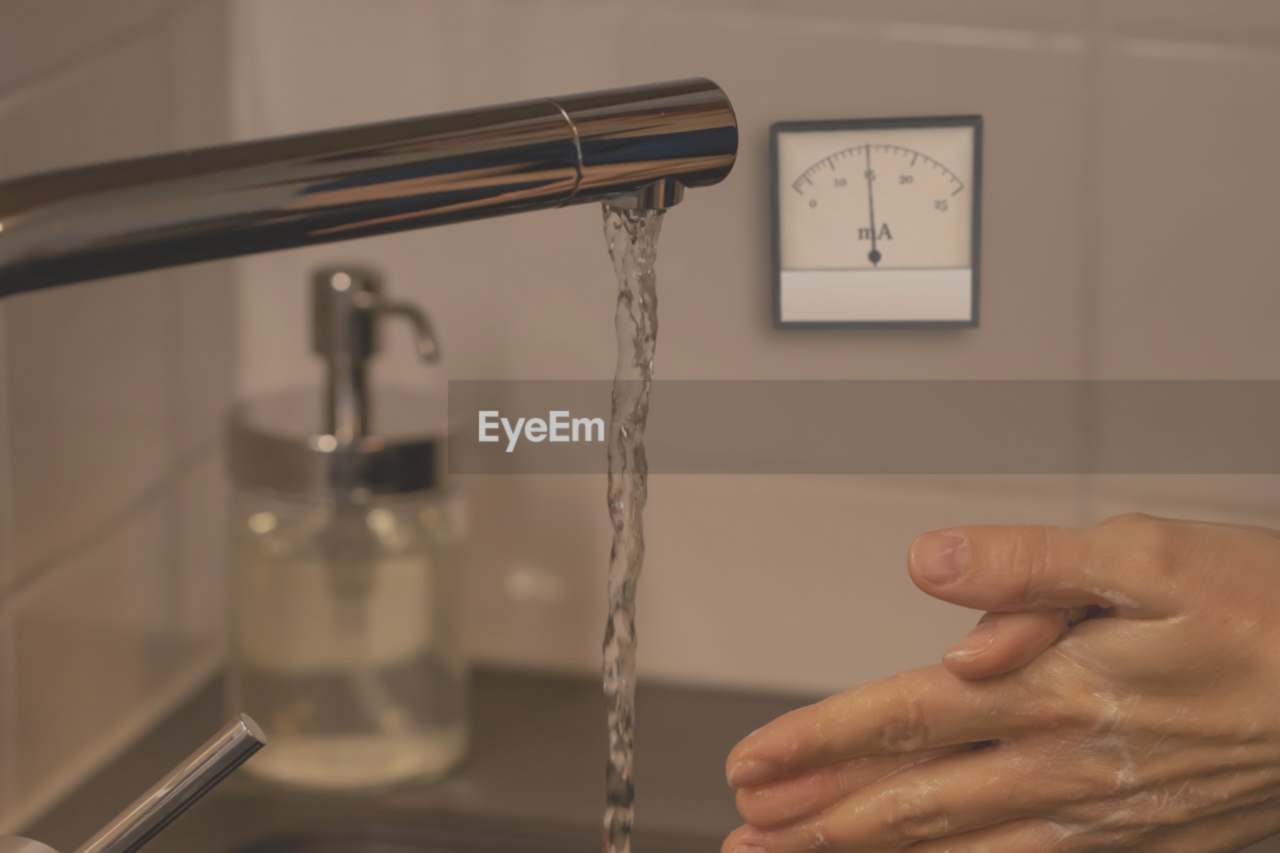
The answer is 15 mA
